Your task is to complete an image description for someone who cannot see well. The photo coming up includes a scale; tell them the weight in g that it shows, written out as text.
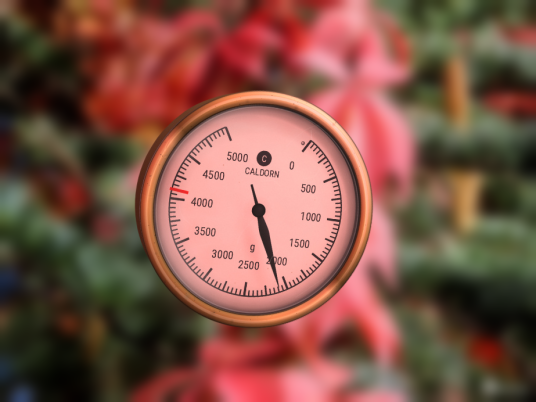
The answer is 2100 g
